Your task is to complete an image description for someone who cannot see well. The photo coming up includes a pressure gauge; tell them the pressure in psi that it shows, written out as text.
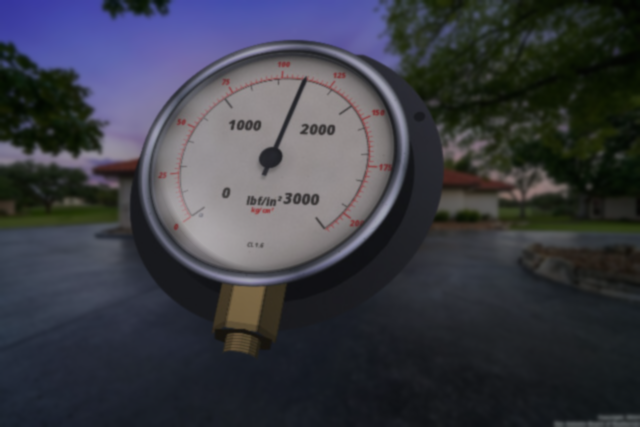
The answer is 1600 psi
